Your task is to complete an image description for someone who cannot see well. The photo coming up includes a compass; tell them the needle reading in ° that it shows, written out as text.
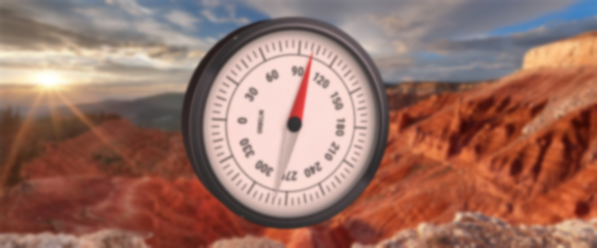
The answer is 100 °
